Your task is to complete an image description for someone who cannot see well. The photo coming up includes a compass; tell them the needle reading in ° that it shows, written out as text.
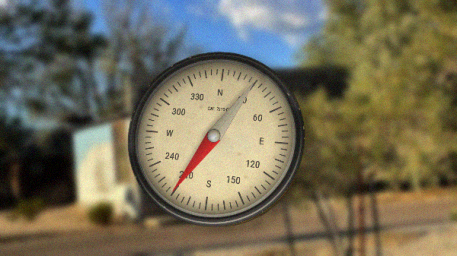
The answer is 210 °
